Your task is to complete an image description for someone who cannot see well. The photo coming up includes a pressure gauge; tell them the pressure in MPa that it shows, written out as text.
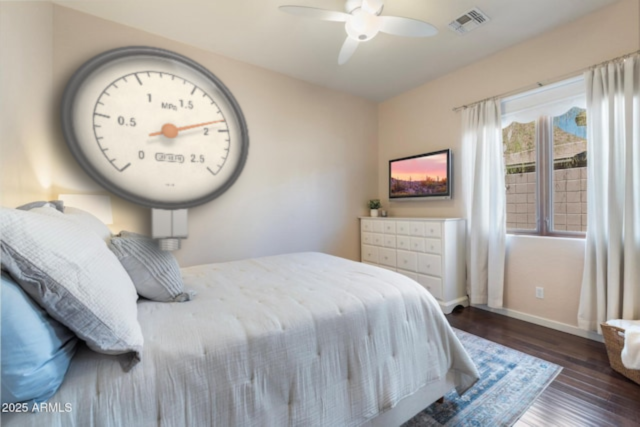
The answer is 1.9 MPa
